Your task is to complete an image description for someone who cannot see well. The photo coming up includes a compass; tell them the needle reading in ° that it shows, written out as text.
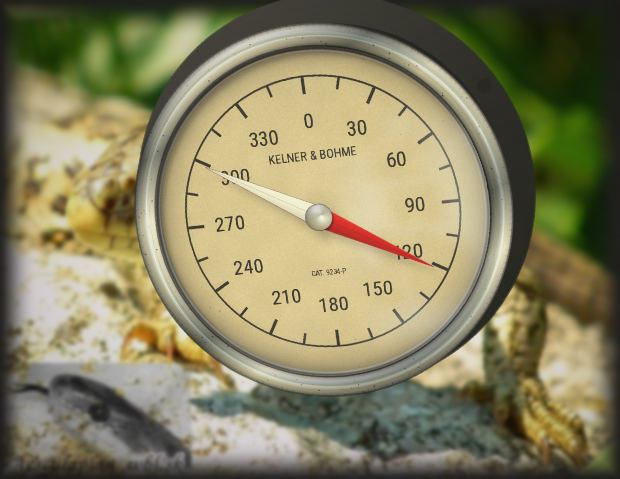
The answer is 120 °
